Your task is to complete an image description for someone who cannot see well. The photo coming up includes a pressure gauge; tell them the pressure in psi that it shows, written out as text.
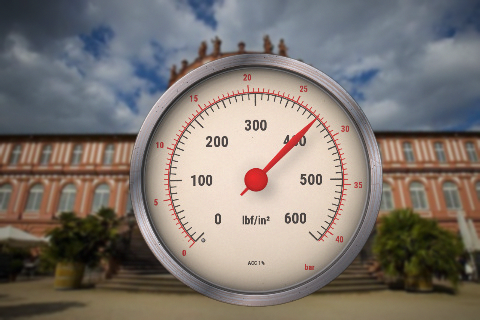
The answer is 400 psi
